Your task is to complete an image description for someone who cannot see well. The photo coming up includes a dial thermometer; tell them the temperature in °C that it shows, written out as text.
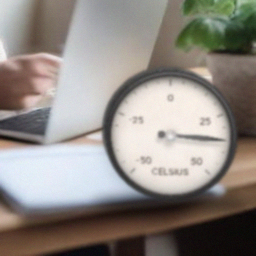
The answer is 35 °C
